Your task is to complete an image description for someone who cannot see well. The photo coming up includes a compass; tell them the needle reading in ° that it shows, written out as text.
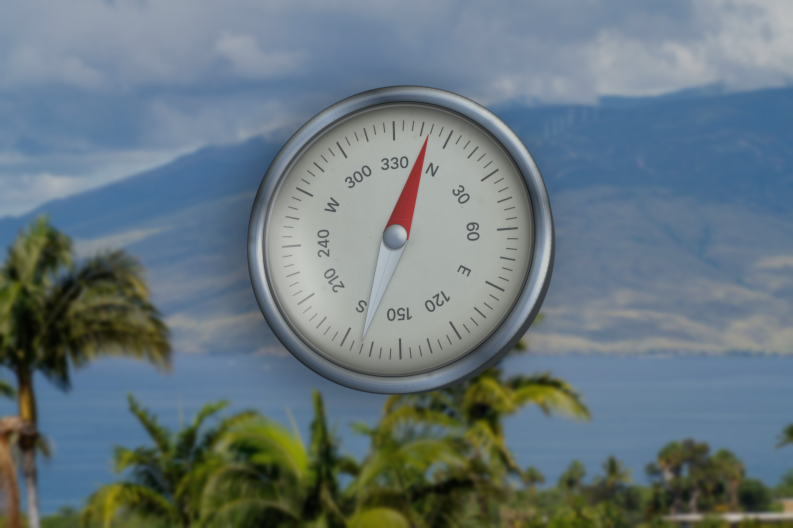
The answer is 350 °
